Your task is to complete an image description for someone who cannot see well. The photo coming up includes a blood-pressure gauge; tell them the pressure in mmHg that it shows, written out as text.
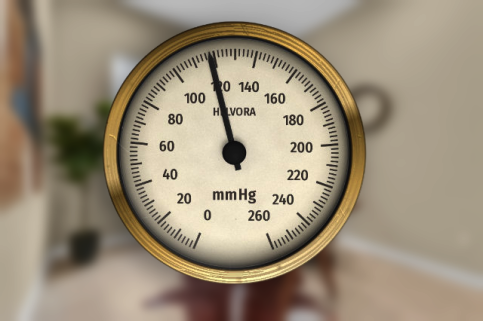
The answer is 118 mmHg
